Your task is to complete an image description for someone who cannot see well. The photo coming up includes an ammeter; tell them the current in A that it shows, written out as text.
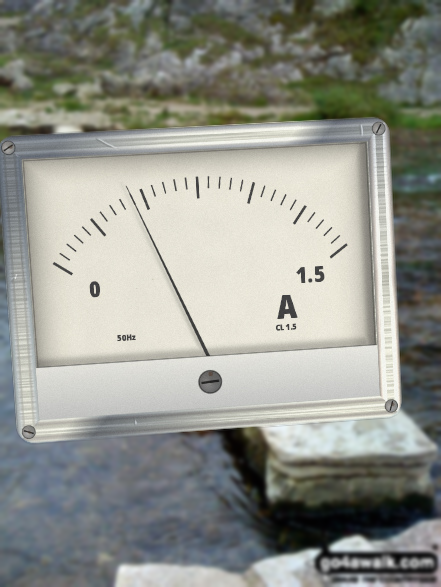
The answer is 0.45 A
